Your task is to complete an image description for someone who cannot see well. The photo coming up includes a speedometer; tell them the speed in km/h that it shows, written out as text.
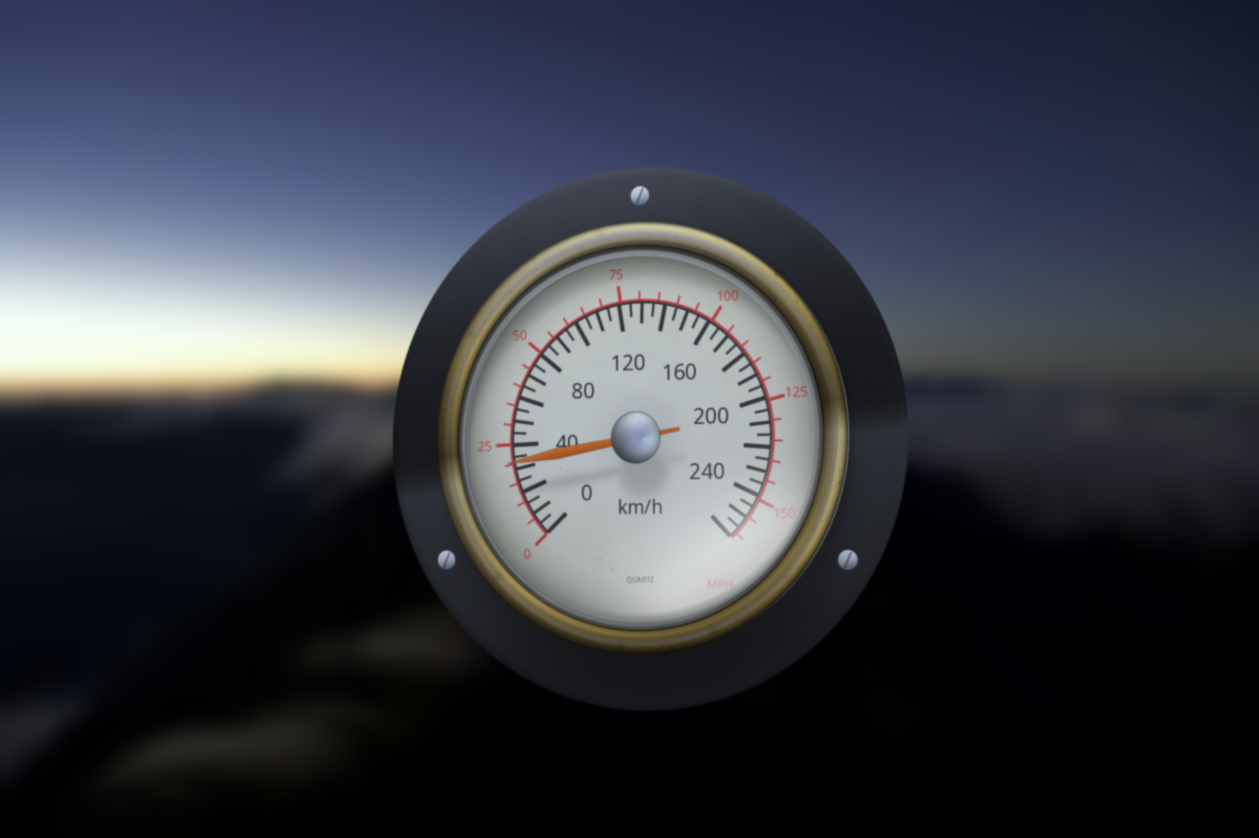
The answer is 32.5 km/h
